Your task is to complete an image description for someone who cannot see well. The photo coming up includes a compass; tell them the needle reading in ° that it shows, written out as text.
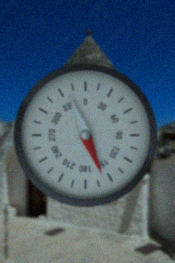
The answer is 157.5 °
